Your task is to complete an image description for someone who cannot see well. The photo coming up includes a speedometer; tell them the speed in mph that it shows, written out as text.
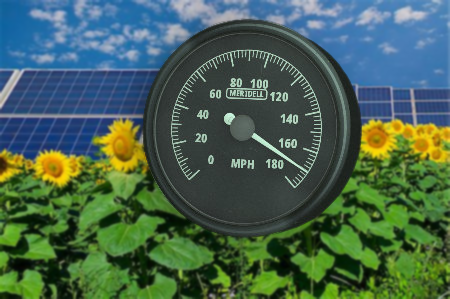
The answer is 170 mph
